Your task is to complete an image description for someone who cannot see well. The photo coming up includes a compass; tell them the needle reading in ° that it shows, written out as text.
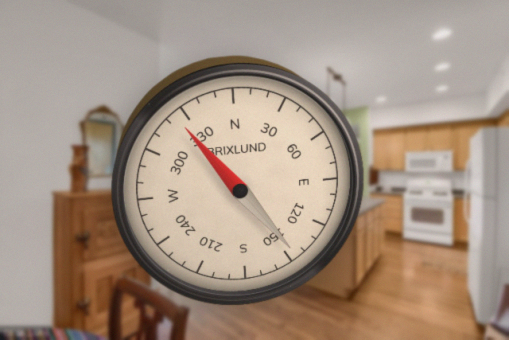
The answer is 325 °
